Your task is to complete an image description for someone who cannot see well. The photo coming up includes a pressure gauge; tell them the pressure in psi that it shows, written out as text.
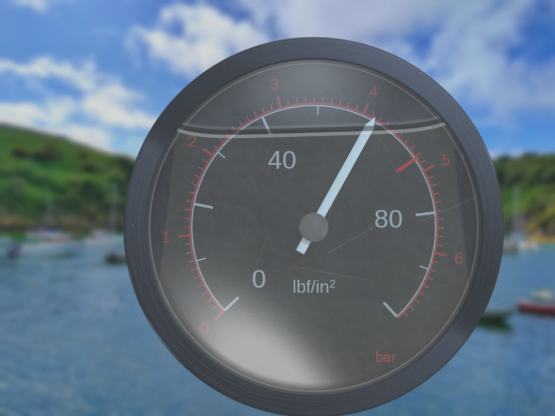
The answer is 60 psi
